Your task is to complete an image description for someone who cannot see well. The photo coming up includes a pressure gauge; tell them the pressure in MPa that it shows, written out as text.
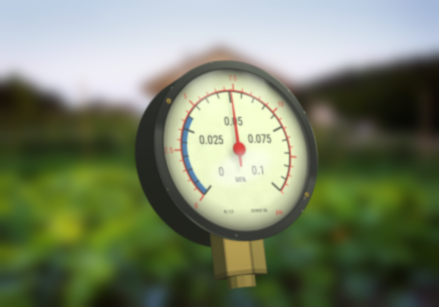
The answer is 0.05 MPa
